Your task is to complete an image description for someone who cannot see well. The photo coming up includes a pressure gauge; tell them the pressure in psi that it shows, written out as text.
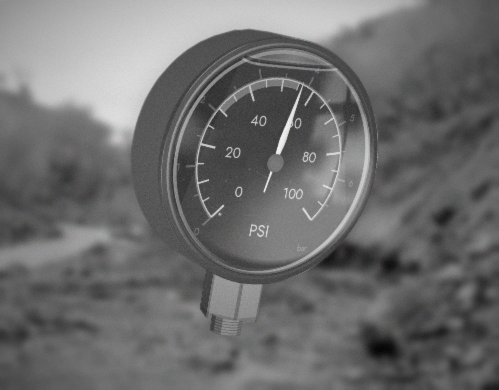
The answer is 55 psi
